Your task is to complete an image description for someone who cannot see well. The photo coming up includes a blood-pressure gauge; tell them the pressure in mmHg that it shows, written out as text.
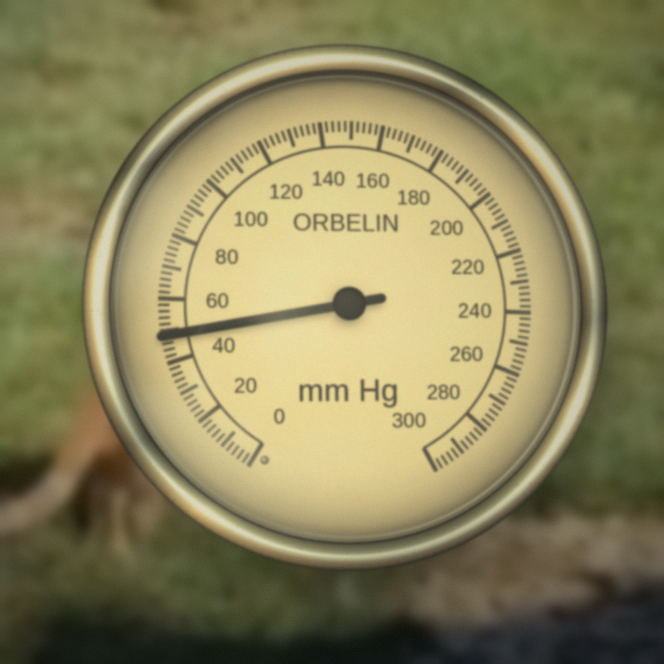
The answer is 48 mmHg
